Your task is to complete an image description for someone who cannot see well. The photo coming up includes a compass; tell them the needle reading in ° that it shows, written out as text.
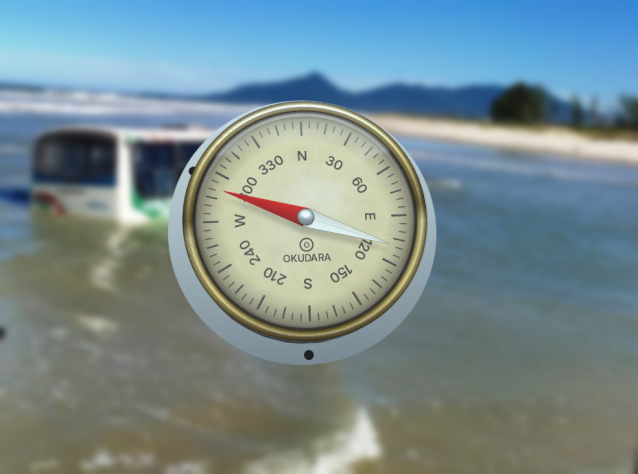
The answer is 290 °
